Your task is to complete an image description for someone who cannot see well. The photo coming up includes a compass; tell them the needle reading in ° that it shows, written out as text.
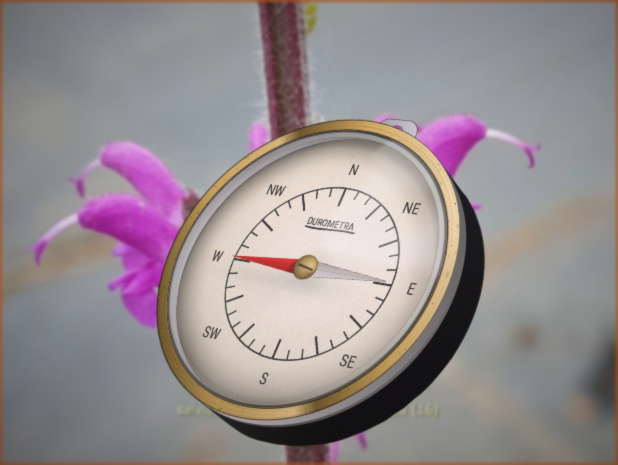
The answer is 270 °
